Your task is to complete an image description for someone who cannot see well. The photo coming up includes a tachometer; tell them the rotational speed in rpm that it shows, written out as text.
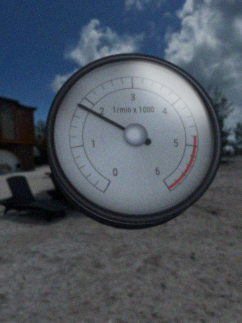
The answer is 1800 rpm
